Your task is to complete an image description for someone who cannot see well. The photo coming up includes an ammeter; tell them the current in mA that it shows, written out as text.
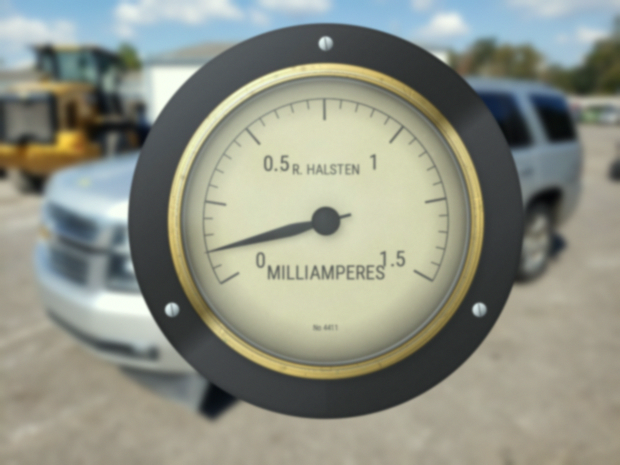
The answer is 0.1 mA
